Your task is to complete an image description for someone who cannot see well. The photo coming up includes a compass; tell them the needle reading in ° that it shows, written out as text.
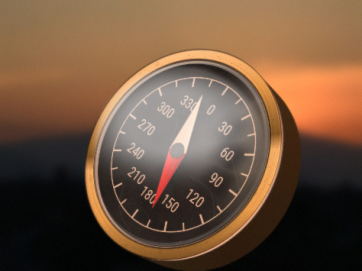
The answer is 165 °
